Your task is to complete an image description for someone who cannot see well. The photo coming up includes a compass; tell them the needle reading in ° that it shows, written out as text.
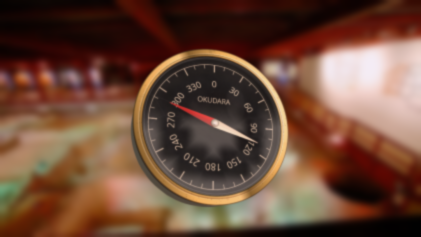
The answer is 290 °
